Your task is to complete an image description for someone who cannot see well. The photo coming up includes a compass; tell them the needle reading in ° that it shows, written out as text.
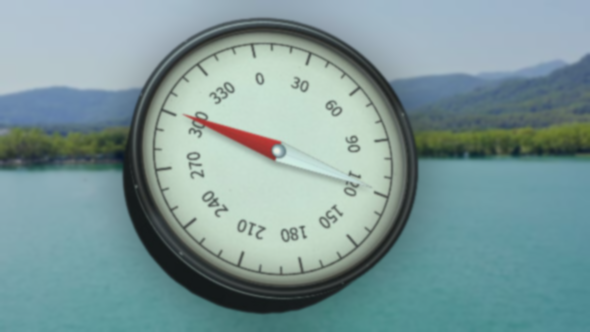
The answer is 300 °
